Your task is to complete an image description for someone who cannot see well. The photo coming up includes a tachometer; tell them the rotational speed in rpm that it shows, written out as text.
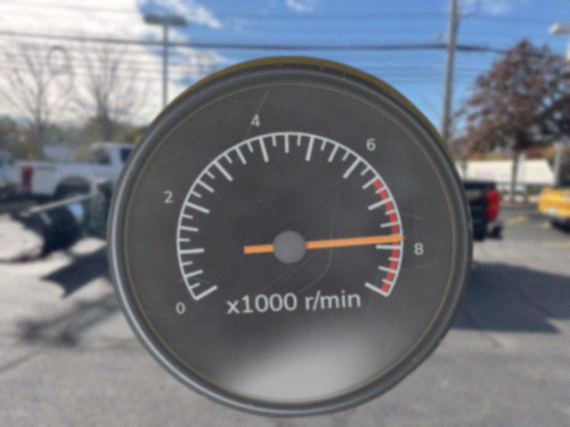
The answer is 7750 rpm
